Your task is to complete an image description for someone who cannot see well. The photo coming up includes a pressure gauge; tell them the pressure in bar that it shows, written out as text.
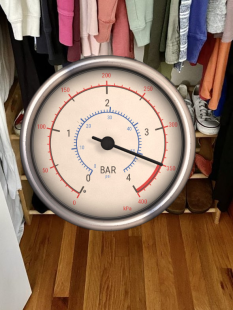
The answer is 3.5 bar
